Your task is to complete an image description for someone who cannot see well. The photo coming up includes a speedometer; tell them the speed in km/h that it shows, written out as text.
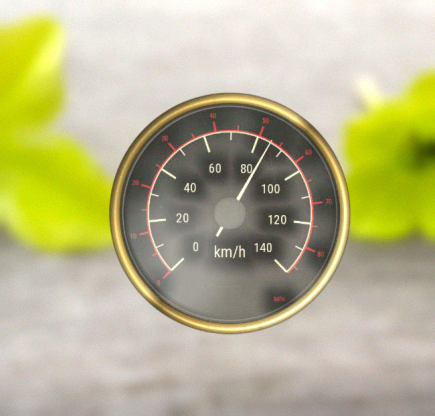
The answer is 85 km/h
